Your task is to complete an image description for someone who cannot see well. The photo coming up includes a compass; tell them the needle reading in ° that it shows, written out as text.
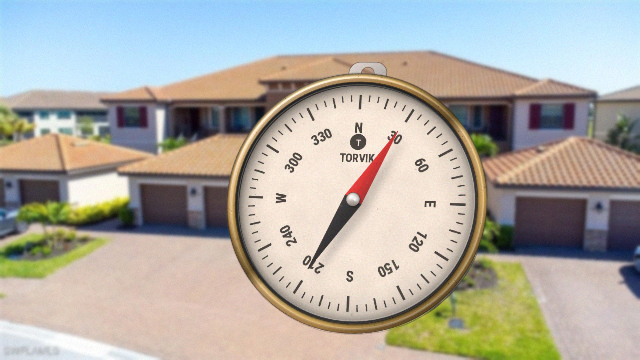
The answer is 30 °
